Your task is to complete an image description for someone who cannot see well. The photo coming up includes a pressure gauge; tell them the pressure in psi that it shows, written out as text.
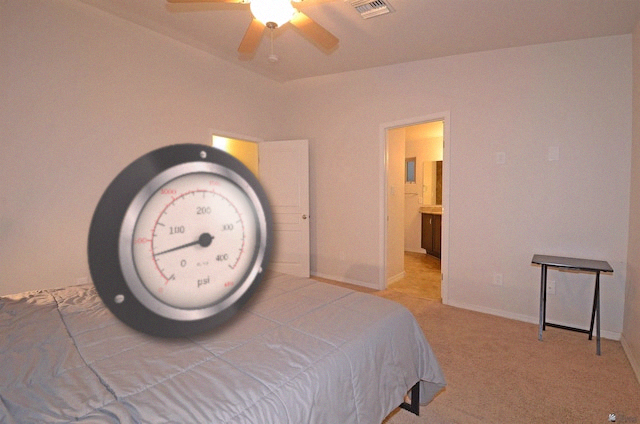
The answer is 50 psi
